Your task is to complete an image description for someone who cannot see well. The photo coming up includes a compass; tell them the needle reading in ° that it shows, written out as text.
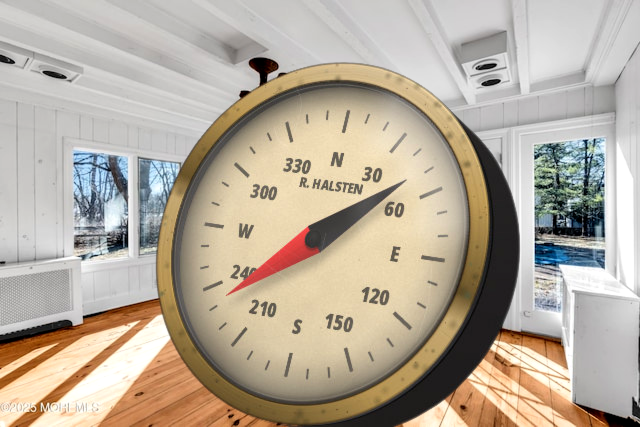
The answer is 230 °
